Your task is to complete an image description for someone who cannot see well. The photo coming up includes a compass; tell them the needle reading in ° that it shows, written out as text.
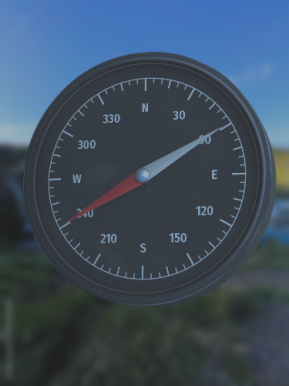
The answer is 240 °
